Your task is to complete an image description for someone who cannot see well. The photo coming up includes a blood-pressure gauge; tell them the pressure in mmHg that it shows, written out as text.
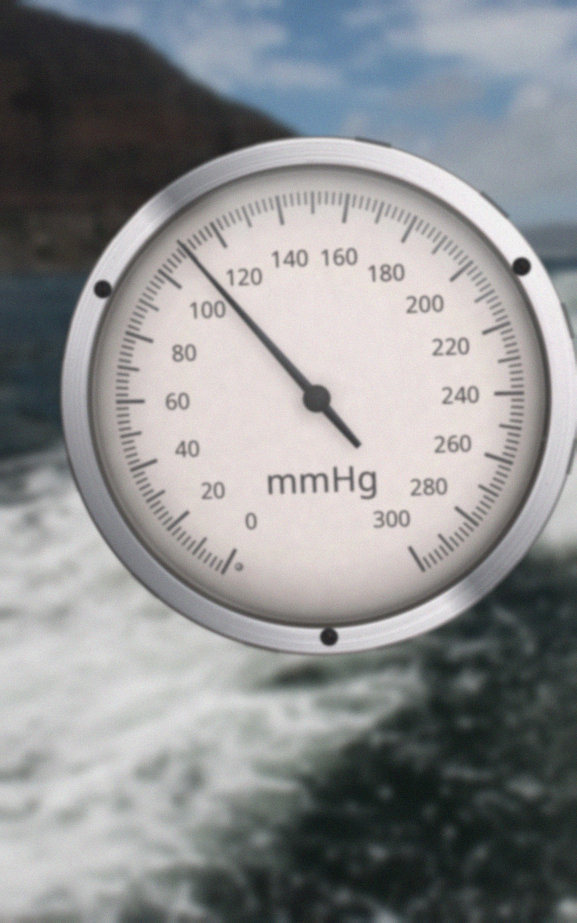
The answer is 110 mmHg
